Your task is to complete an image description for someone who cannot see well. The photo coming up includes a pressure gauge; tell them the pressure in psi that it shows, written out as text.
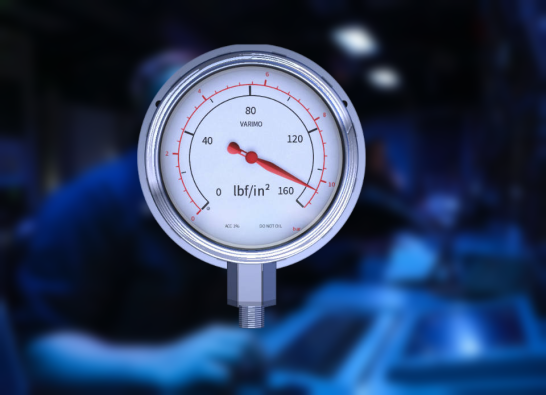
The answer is 150 psi
